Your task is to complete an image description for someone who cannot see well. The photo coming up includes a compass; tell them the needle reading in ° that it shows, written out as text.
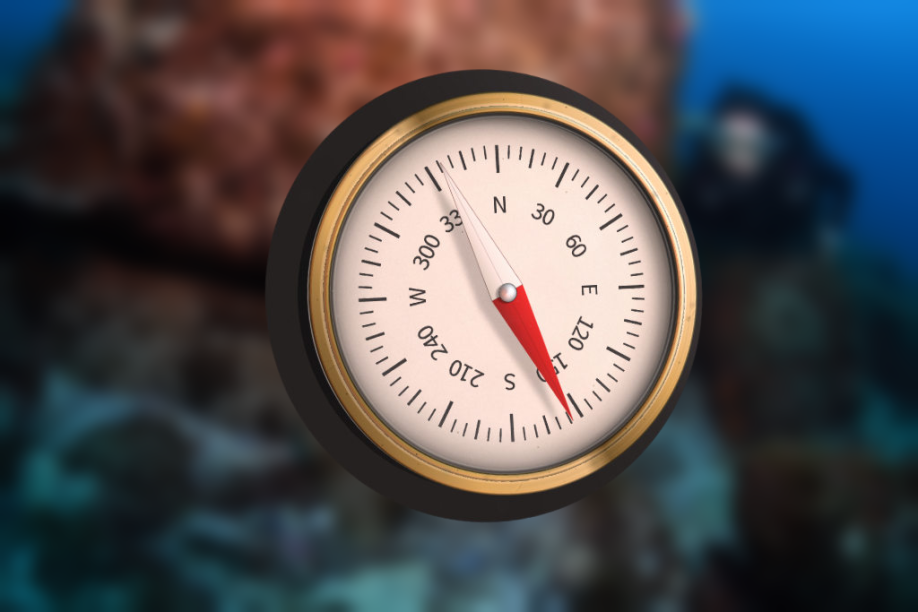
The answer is 155 °
